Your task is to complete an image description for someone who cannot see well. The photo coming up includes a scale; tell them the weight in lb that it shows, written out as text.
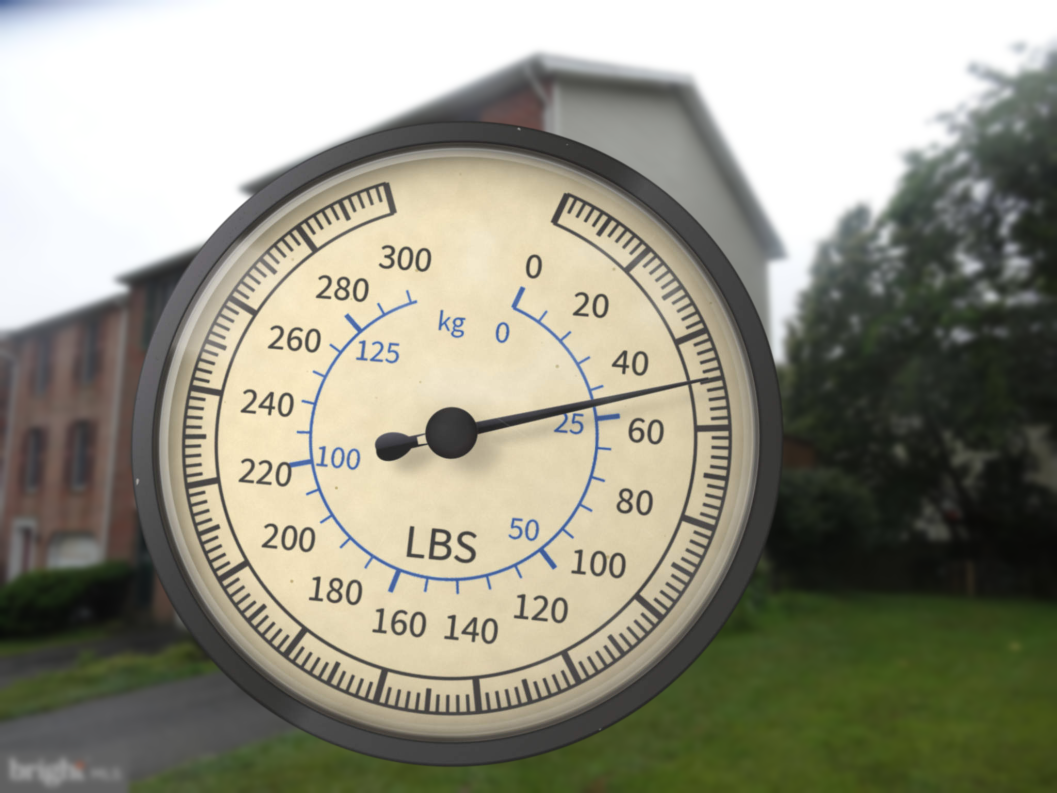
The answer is 50 lb
